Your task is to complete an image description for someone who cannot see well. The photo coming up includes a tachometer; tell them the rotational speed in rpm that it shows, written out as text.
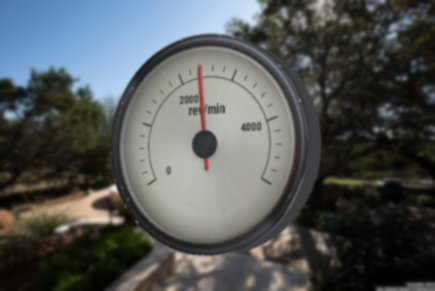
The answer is 2400 rpm
